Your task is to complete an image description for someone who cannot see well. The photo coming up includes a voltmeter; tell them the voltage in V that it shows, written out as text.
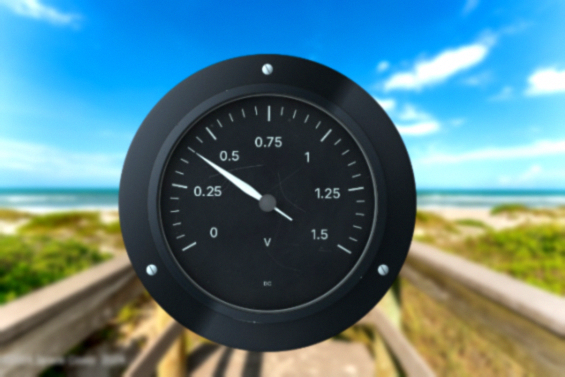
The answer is 0.4 V
